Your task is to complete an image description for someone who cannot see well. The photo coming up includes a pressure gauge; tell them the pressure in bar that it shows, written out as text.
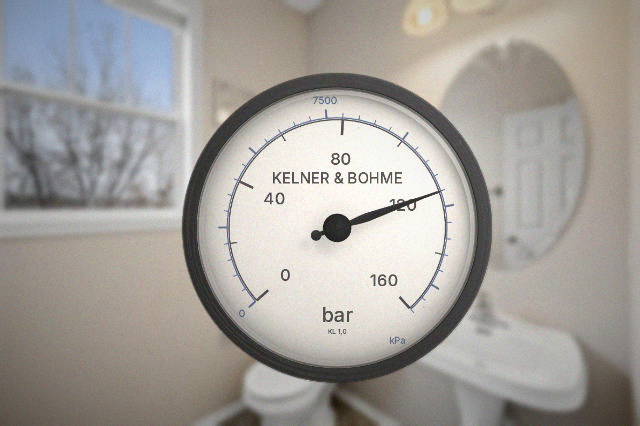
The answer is 120 bar
